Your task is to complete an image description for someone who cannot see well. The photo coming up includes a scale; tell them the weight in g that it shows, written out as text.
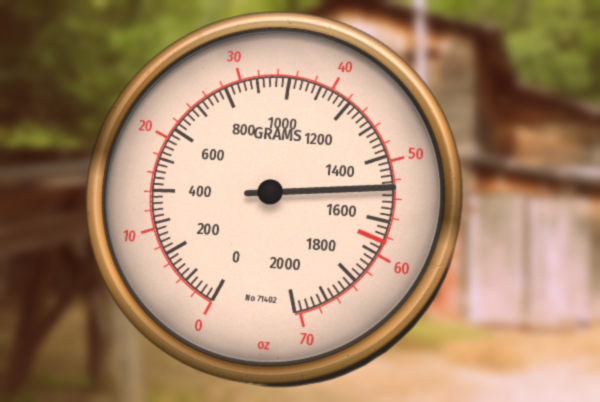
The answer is 1500 g
